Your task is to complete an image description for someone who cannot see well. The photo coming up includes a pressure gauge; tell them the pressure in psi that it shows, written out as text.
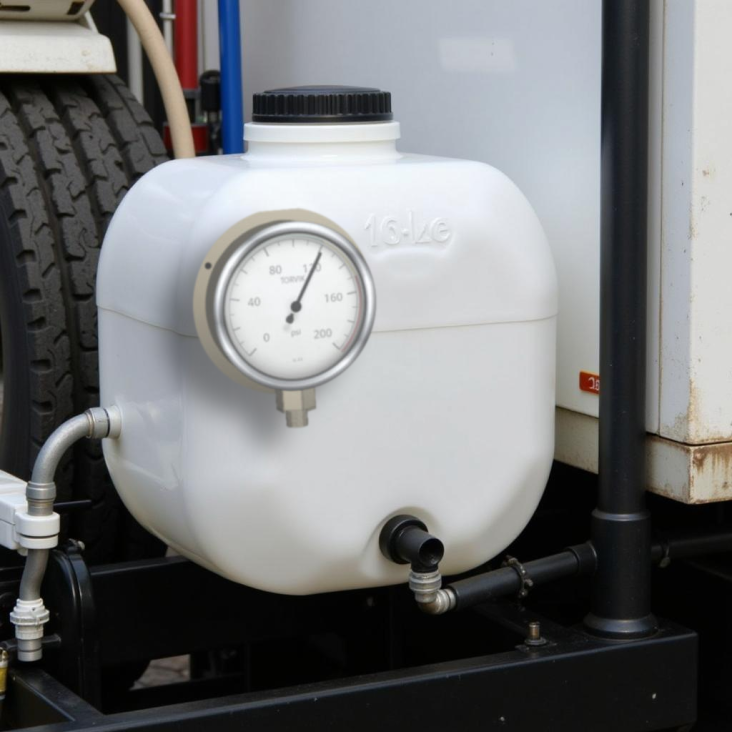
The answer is 120 psi
